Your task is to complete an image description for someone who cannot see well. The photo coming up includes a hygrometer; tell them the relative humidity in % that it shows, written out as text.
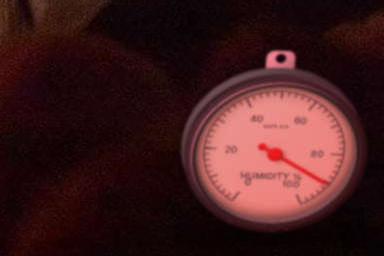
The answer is 90 %
